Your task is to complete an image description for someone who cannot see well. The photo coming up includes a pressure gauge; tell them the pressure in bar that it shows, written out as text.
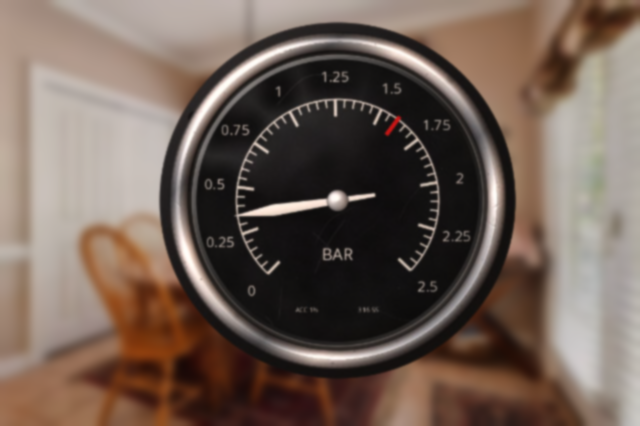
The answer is 0.35 bar
